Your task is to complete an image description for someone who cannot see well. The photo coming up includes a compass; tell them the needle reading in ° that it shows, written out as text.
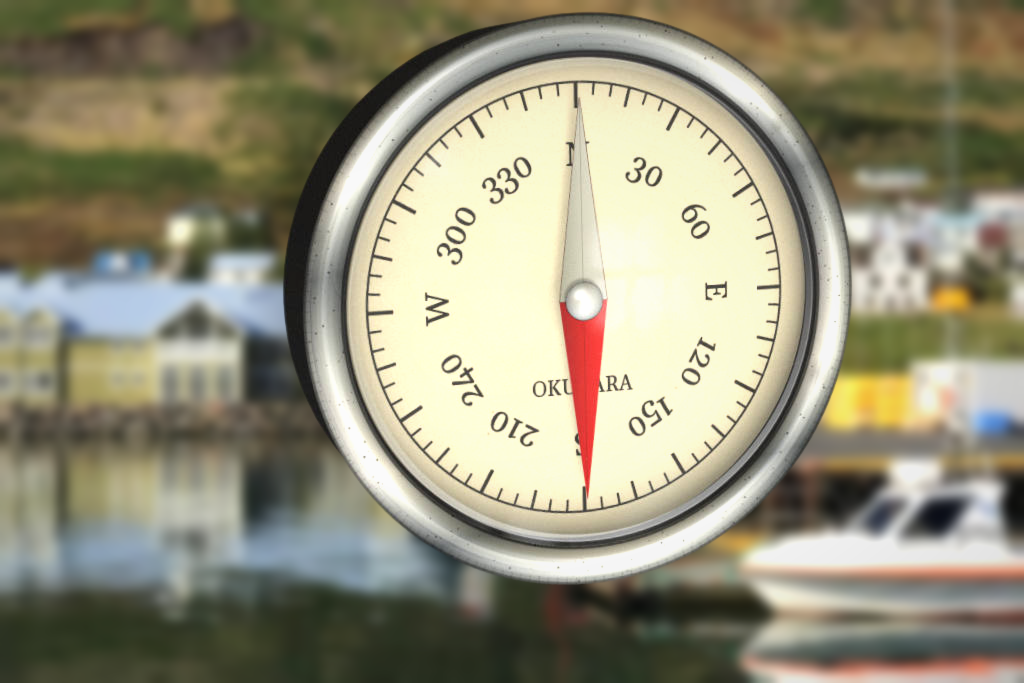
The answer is 180 °
